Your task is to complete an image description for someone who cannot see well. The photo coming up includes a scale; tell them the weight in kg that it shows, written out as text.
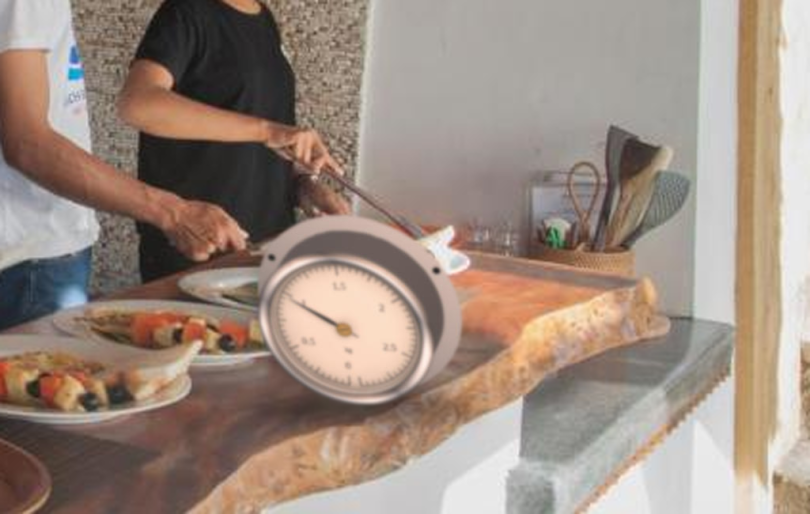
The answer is 1 kg
